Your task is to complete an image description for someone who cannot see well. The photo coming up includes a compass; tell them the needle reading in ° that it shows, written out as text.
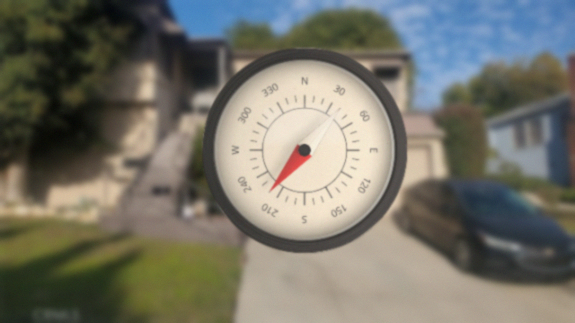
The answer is 220 °
